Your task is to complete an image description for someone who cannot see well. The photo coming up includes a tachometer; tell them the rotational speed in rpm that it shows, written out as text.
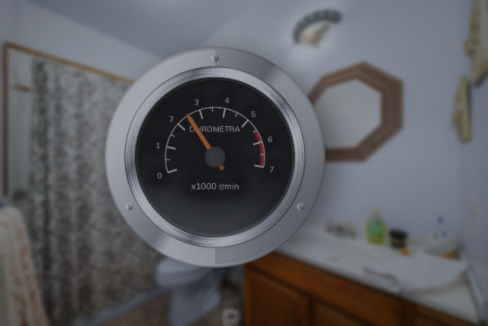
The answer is 2500 rpm
